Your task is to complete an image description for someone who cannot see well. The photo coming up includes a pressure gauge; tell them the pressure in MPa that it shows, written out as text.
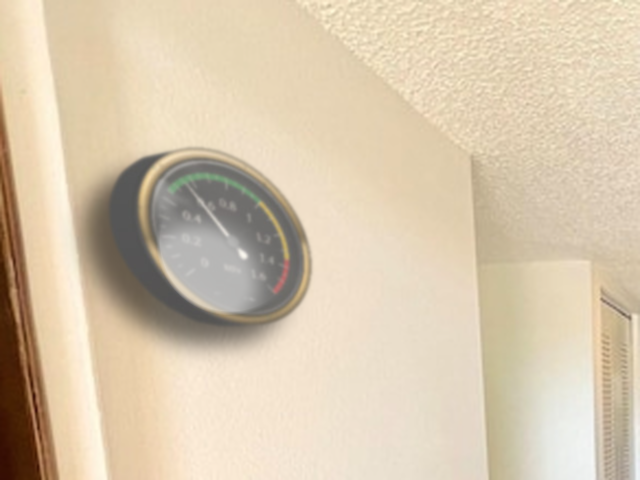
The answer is 0.55 MPa
